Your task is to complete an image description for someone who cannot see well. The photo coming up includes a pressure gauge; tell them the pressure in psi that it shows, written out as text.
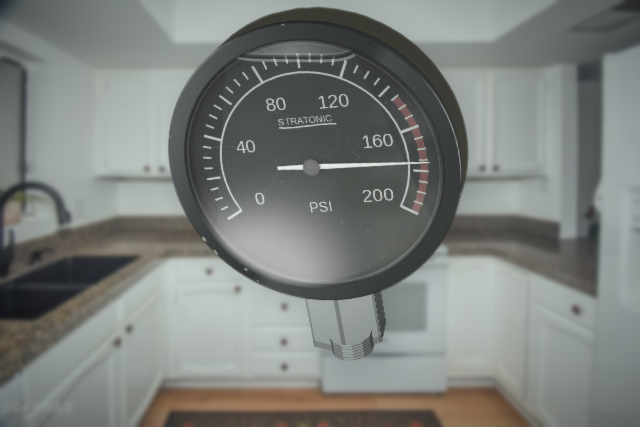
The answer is 175 psi
